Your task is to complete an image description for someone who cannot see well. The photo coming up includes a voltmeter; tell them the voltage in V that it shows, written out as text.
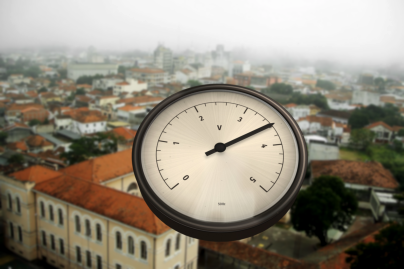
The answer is 3.6 V
